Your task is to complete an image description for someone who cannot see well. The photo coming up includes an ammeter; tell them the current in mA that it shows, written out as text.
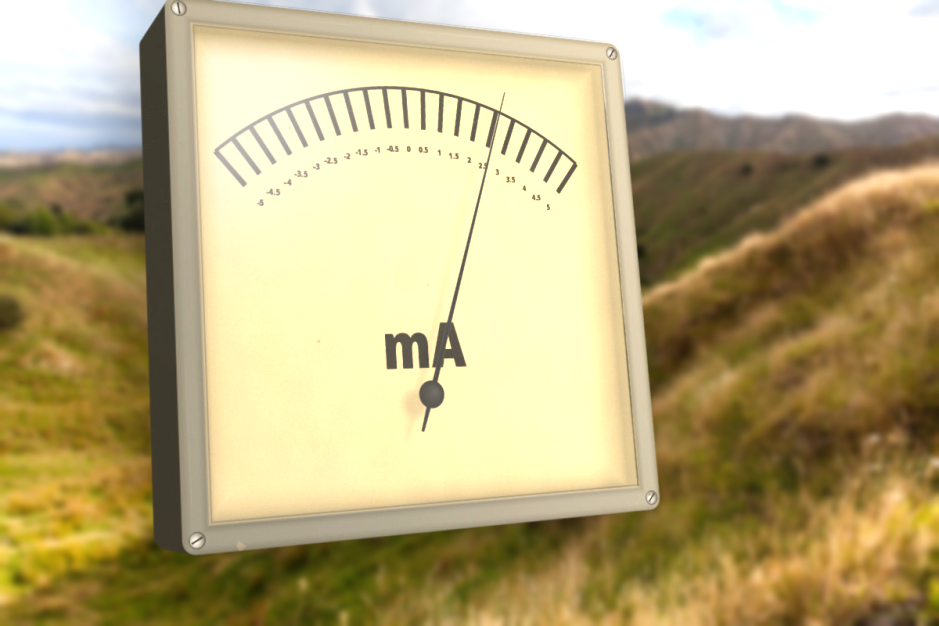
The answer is 2.5 mA
